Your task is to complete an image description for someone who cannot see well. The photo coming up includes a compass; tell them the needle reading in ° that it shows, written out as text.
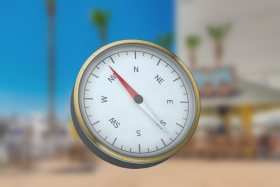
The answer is 320 °
